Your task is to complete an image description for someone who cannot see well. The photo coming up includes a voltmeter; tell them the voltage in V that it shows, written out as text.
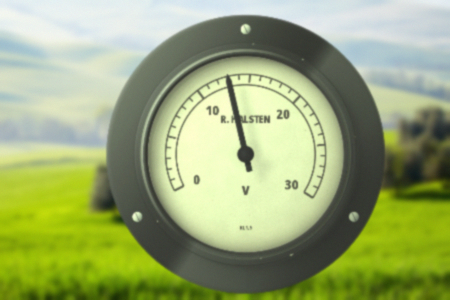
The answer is 13 V
